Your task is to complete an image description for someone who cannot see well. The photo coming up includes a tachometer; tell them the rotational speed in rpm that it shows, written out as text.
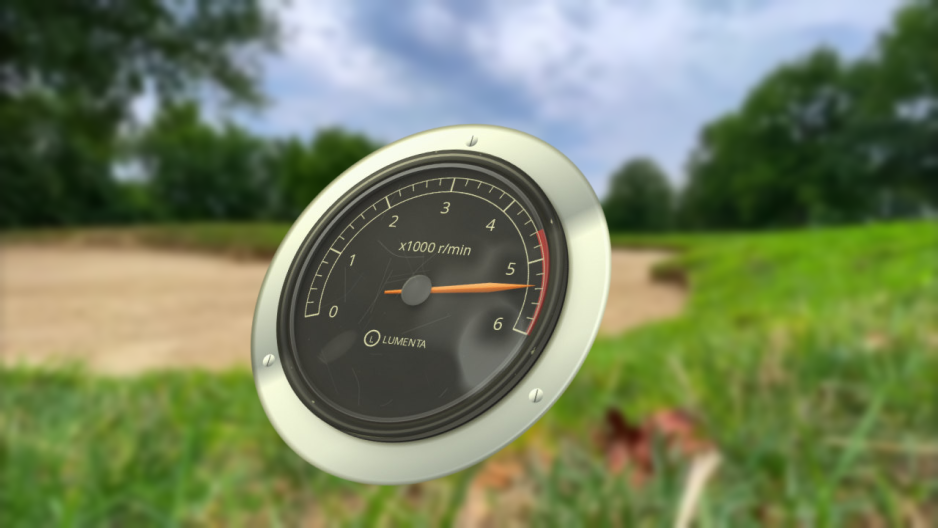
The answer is 5400 rpm
